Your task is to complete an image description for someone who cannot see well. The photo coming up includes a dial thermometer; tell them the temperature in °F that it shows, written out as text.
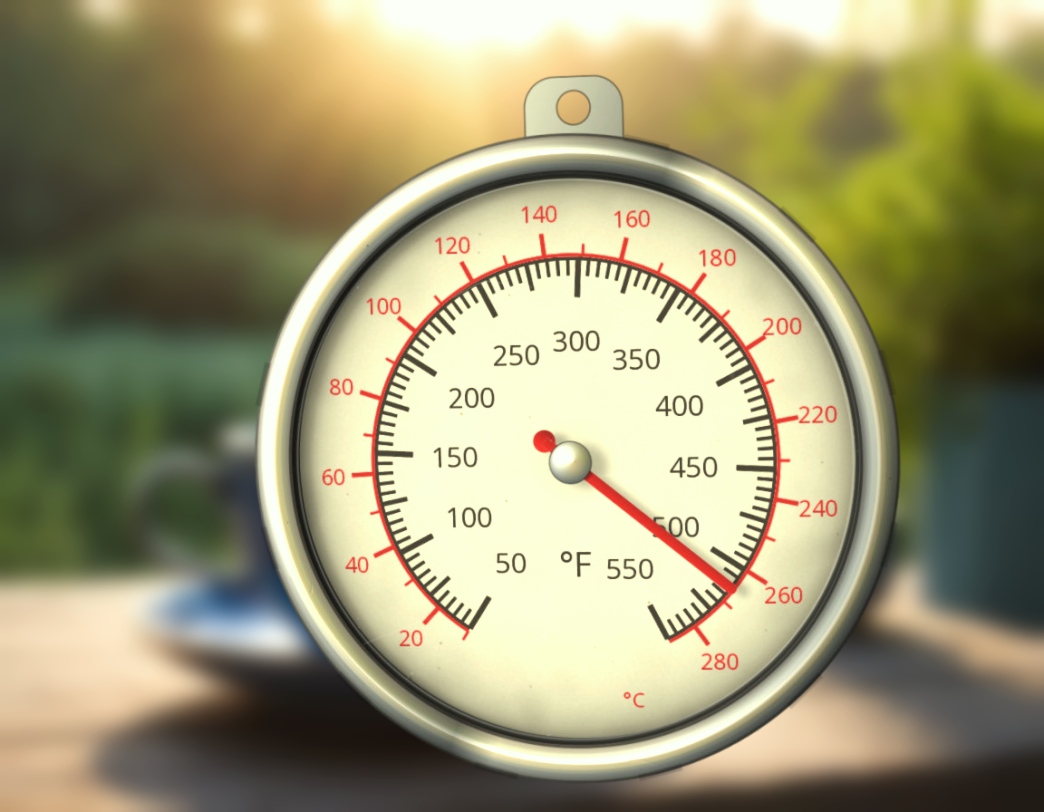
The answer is 510 °F
